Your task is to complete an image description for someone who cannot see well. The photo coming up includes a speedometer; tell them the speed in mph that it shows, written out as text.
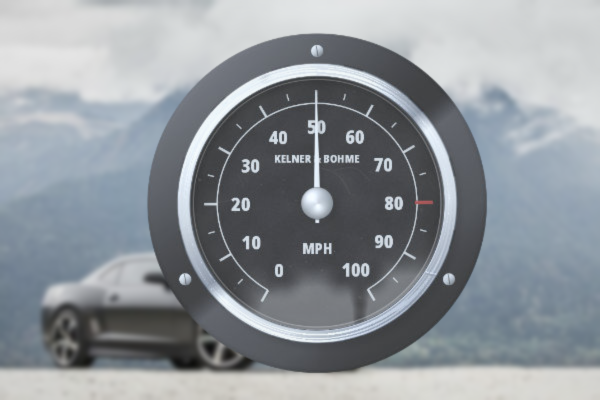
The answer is 50 mph
